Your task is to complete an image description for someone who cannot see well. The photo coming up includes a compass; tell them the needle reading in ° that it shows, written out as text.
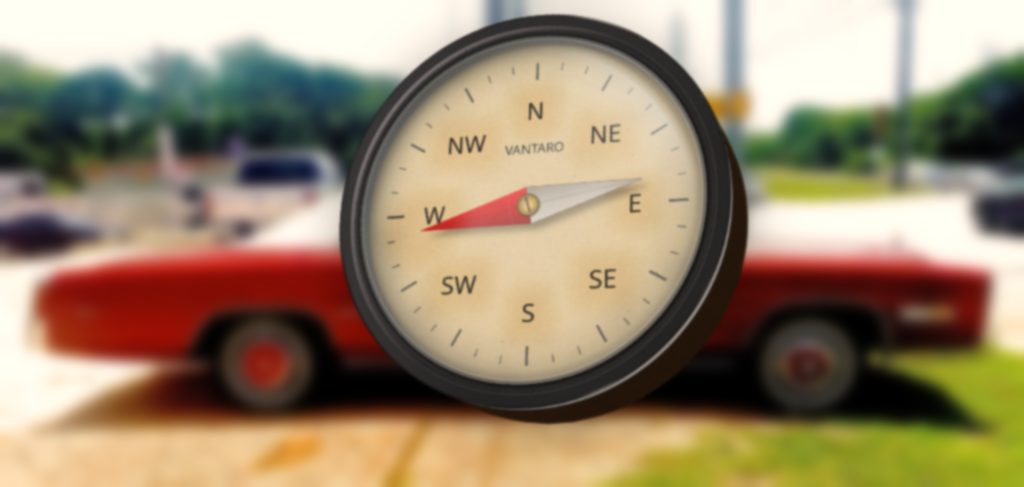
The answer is 260 °
